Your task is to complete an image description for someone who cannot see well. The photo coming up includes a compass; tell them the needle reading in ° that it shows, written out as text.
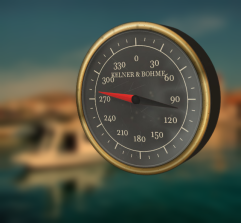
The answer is 280 °
